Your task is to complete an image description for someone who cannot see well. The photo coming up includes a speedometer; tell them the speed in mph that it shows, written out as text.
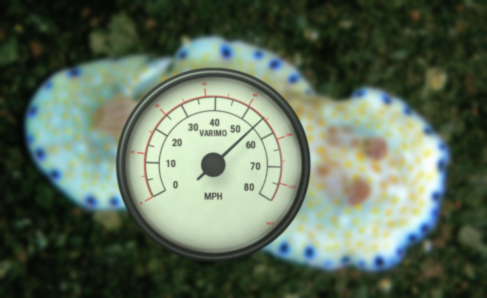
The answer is 55 mph
